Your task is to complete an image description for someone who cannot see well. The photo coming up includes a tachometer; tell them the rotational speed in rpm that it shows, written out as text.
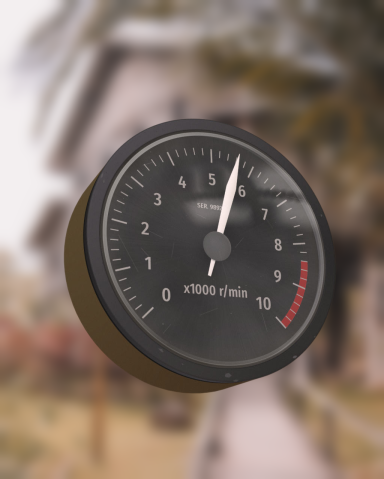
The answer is 5600 rpm
